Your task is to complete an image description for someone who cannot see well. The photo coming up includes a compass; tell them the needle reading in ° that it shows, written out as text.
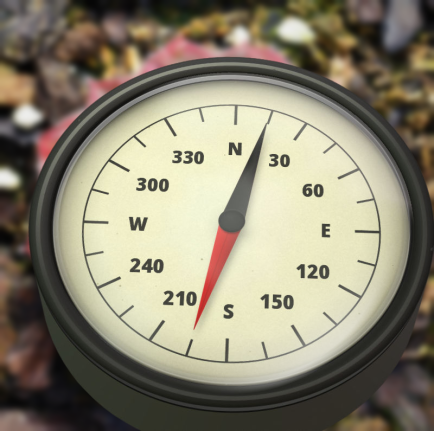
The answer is 195 °
